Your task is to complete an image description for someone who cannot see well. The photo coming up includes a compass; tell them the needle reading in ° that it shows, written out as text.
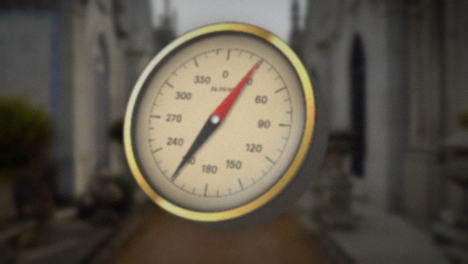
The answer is 30 °
